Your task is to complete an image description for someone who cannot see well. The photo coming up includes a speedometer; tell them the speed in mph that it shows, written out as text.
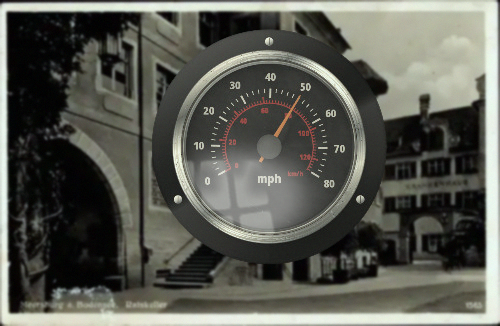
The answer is 50 mph
